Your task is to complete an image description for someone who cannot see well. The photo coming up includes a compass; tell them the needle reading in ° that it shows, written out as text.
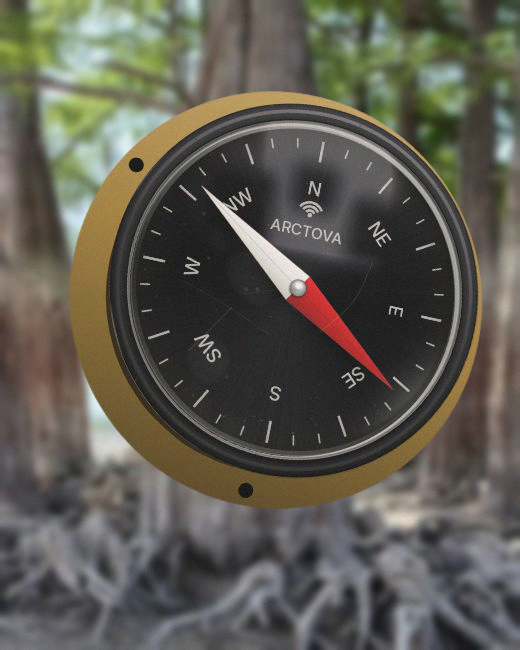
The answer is 125 °
